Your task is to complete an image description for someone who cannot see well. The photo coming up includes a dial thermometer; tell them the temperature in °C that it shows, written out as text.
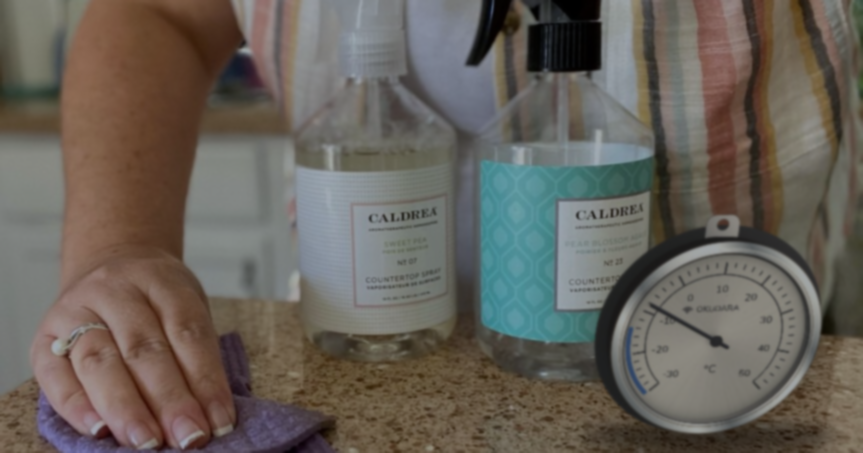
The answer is -8 °C
